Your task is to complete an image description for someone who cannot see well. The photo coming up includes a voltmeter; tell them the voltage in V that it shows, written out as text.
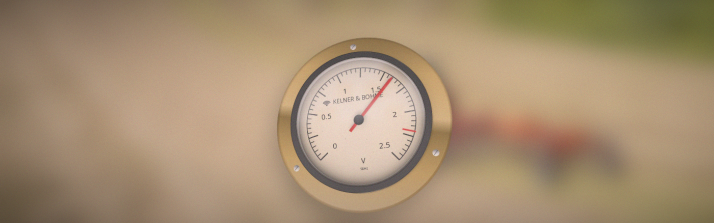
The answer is 1.6 V
